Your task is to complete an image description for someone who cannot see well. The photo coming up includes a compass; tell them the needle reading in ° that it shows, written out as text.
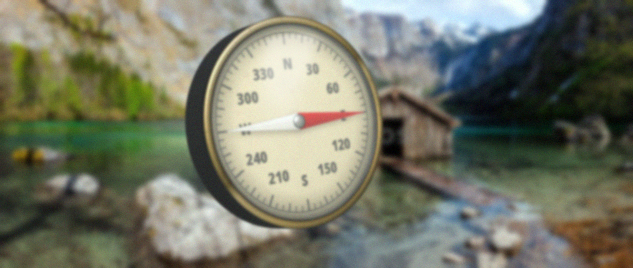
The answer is 90 °
